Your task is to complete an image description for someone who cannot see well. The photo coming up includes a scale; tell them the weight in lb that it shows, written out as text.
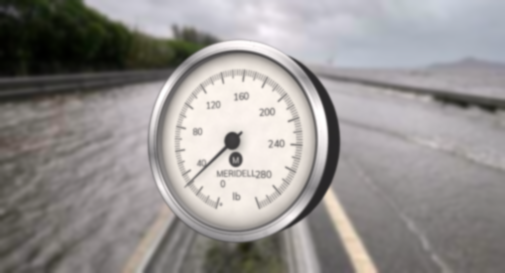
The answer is 30 lb
